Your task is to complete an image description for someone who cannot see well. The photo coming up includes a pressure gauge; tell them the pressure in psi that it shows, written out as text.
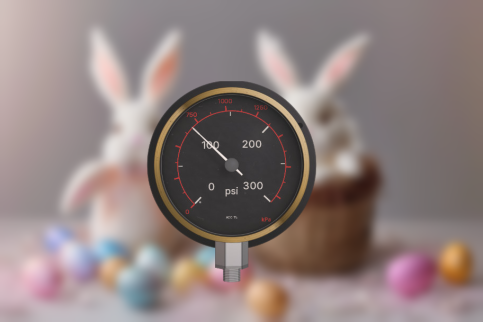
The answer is 100 psi
